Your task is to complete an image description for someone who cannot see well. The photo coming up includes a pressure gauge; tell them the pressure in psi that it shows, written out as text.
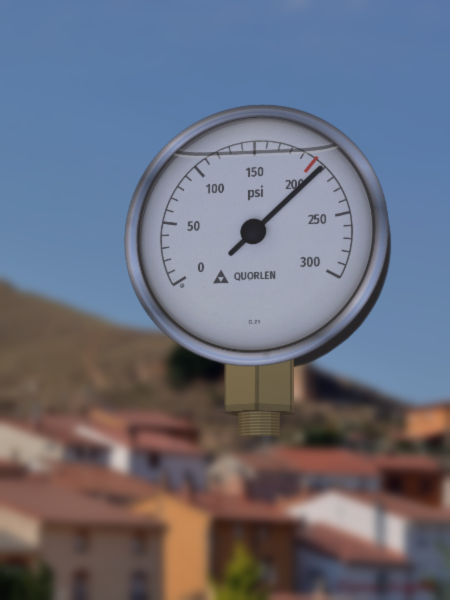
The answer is 210 psi
